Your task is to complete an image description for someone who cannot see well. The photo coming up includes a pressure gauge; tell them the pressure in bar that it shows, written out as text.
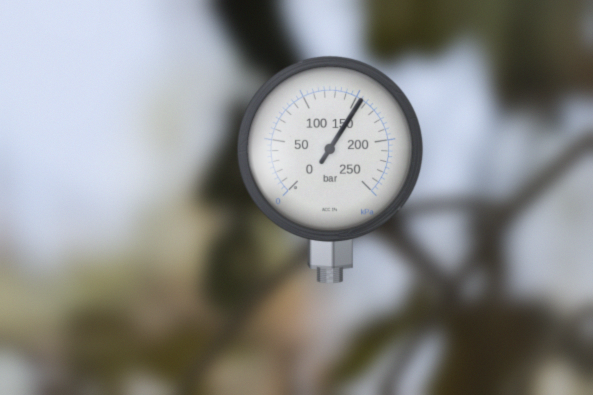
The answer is 155 bar
